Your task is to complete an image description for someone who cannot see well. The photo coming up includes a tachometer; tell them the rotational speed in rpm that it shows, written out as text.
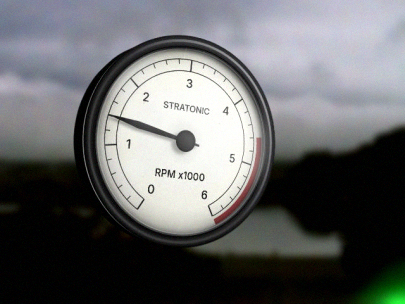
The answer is 1400 rpm
